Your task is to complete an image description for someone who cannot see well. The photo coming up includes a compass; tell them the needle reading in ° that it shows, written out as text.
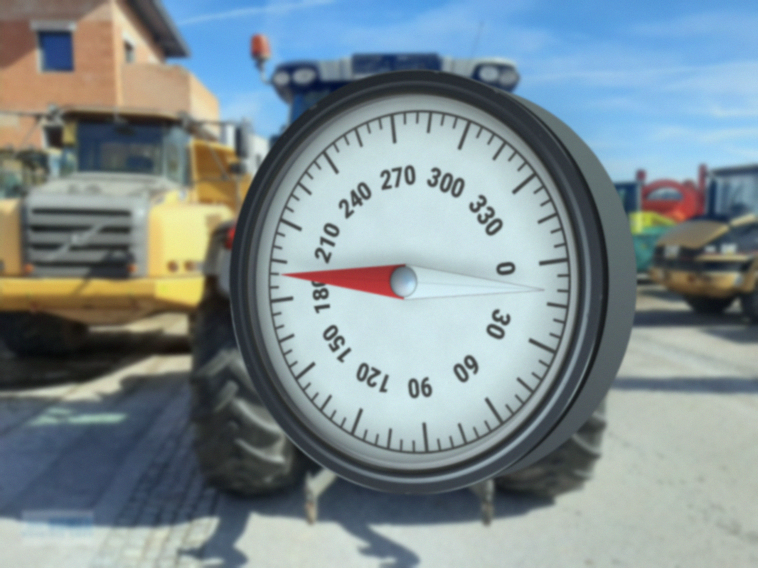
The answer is 190 °
